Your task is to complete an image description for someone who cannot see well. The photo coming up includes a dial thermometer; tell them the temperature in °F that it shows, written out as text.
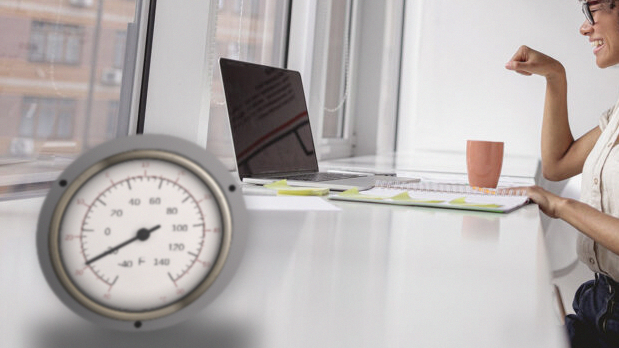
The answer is -20 °F
